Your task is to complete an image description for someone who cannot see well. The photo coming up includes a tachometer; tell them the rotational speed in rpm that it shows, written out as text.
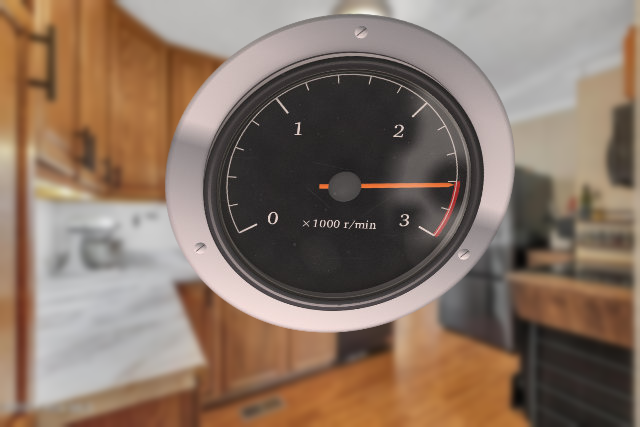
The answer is 2600 rpm
